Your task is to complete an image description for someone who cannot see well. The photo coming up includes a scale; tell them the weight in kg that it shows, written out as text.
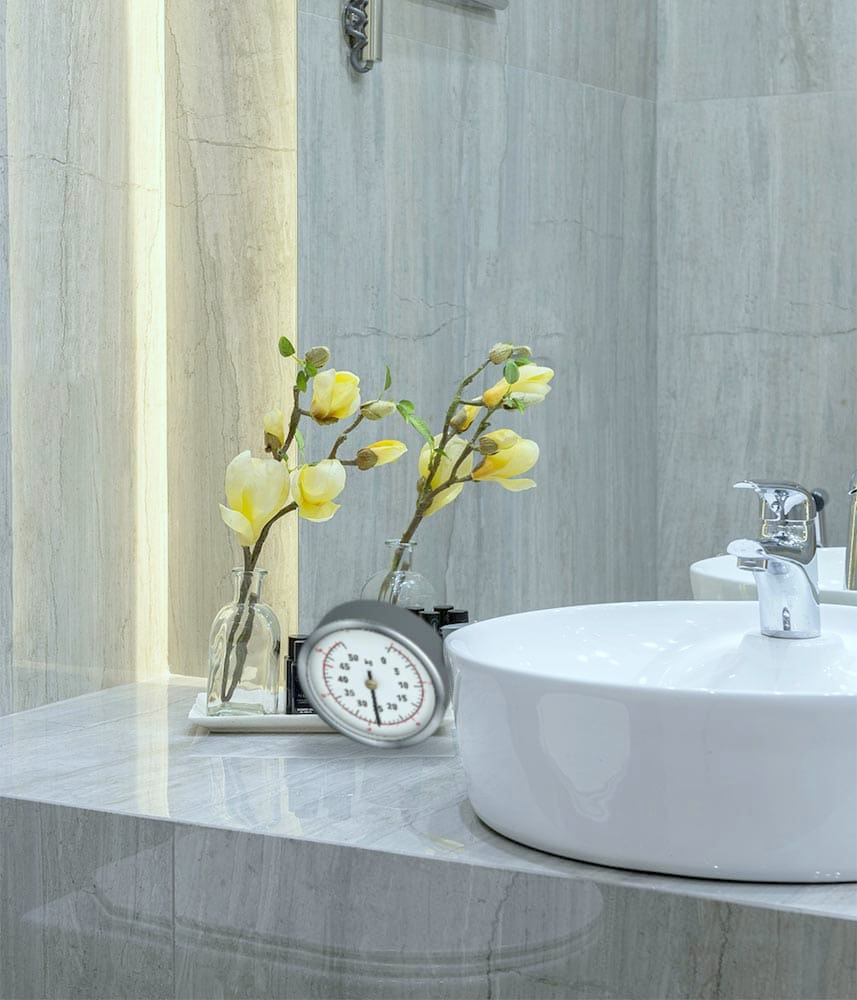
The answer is 25 kg
